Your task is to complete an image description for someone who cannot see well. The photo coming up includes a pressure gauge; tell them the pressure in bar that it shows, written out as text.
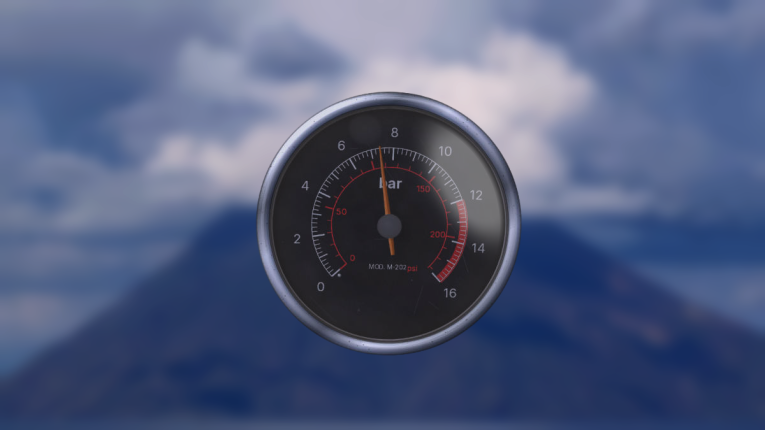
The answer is 7.4 bar
